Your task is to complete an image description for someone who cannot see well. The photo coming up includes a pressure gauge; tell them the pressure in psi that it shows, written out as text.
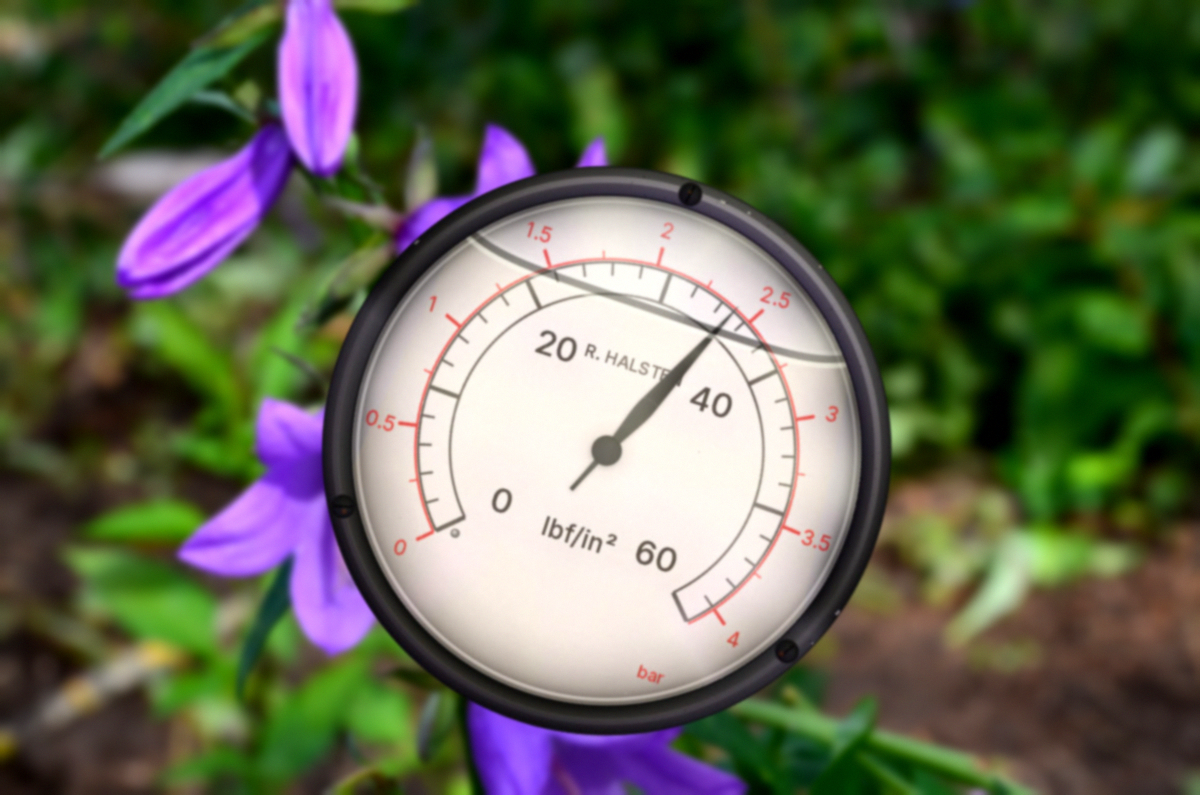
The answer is 35 psi
